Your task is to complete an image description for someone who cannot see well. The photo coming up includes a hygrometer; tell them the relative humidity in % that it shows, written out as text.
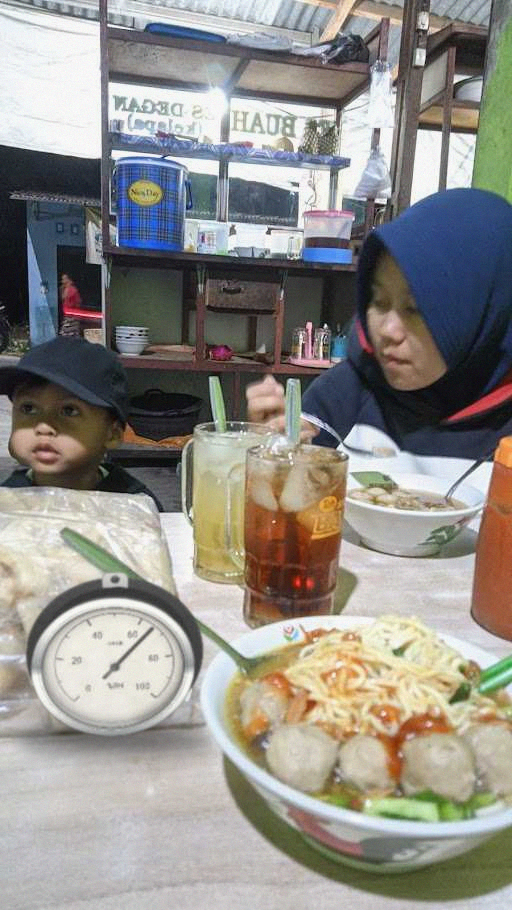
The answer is 65 %
